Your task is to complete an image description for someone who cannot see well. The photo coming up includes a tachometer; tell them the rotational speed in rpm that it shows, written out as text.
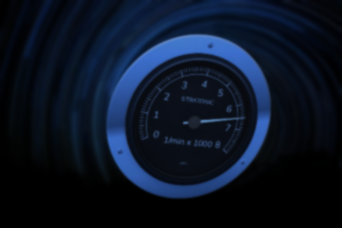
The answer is 6500 rpm
